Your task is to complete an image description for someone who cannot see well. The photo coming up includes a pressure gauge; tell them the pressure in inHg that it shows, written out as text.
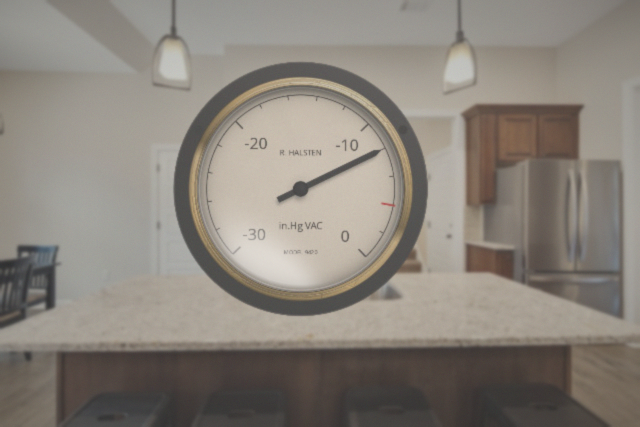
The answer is -8 inHg
